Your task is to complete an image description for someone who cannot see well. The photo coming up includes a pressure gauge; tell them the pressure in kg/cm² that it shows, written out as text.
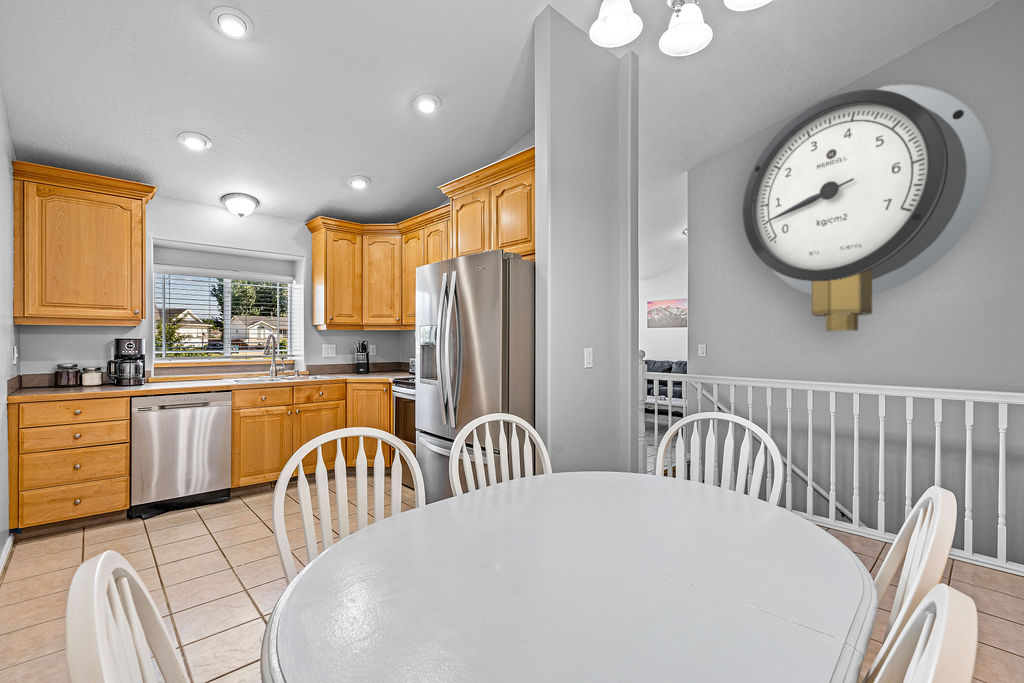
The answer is 0.5 kg/cm²
